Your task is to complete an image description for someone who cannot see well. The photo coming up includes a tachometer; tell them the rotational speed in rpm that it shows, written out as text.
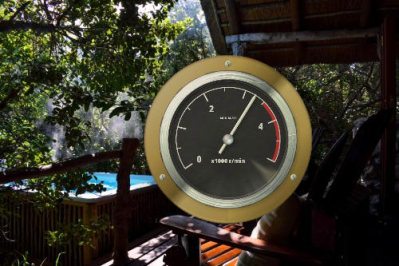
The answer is 3250 rpm
